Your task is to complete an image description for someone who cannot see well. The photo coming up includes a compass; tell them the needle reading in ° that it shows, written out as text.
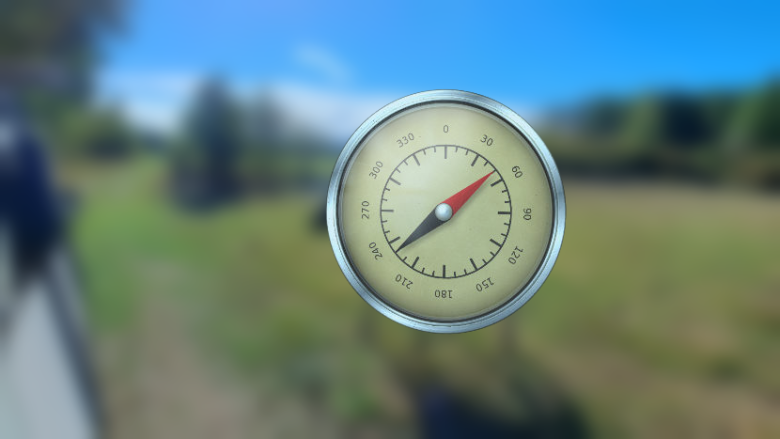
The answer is 50 °
